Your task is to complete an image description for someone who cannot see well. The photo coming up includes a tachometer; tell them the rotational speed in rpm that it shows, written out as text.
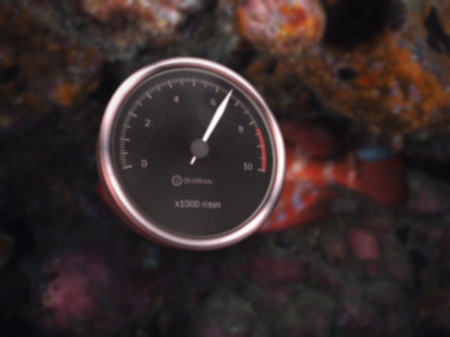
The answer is 6500 rpm
